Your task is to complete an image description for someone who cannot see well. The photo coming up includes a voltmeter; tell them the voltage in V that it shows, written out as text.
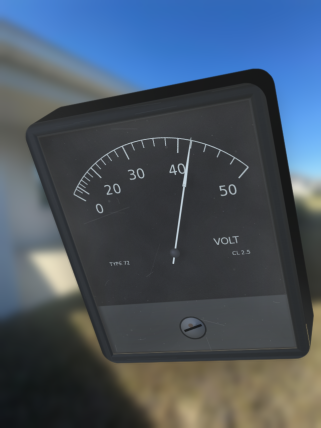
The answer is 42 V
